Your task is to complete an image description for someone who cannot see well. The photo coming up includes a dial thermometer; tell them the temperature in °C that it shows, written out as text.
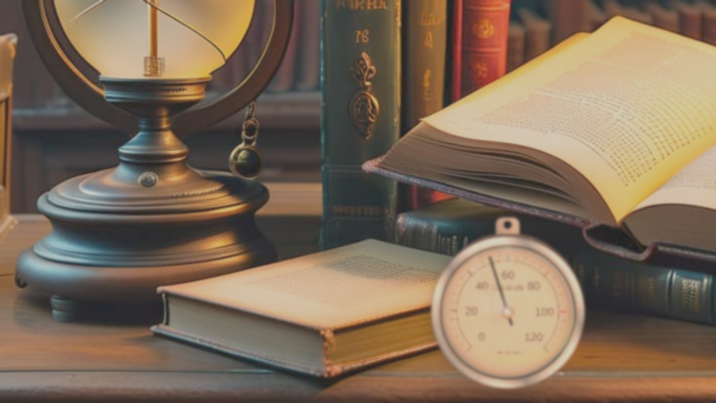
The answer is 52 °C
